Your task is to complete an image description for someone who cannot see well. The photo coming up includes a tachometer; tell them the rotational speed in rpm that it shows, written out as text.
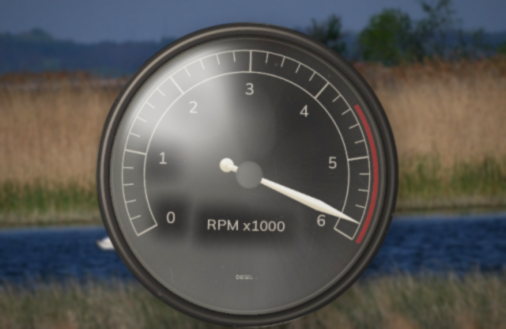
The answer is 5800 rpm
